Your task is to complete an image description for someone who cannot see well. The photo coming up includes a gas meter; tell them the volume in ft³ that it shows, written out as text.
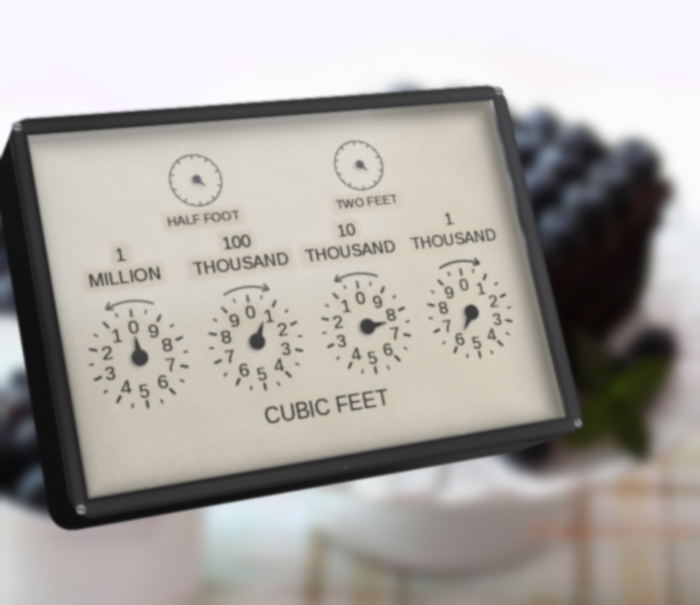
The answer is 7600 ft³
